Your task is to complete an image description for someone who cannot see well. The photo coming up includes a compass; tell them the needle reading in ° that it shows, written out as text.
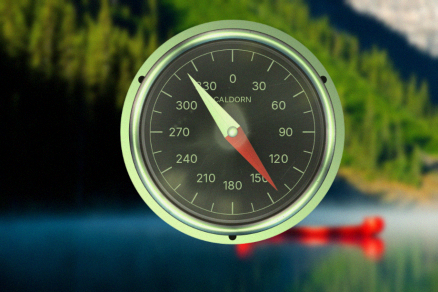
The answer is 142.5 °
